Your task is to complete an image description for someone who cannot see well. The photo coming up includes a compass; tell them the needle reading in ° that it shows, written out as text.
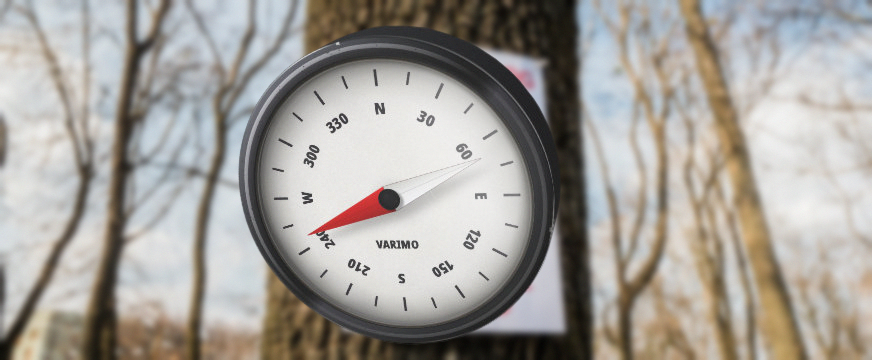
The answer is 247.5 °
